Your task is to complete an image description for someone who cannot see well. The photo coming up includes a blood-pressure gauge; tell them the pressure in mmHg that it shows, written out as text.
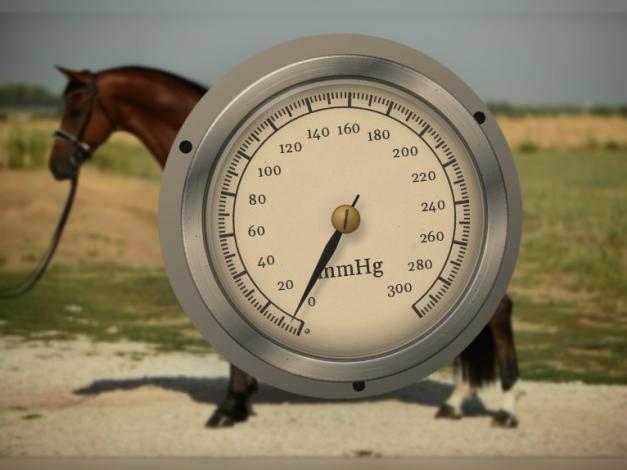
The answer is 6 mmHg
